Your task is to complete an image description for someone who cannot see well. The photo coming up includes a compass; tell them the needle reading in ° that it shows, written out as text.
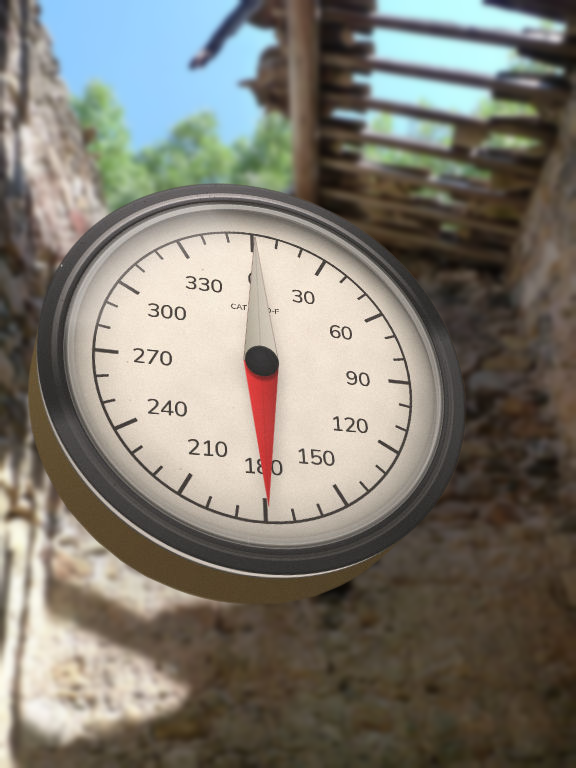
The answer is 180 °
